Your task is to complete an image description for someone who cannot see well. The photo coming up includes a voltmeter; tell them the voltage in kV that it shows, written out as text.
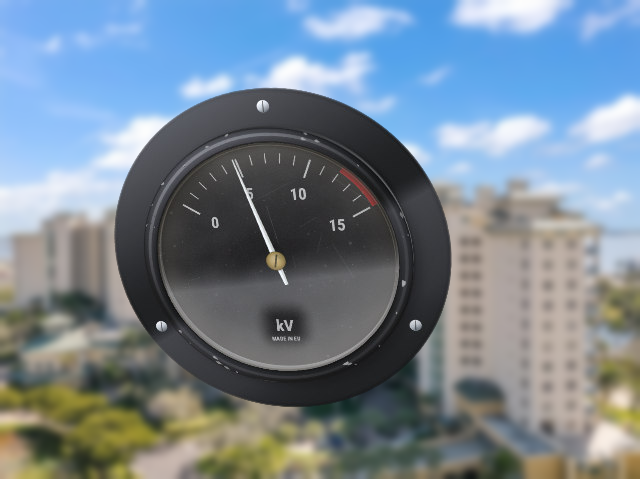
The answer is 5 kV
